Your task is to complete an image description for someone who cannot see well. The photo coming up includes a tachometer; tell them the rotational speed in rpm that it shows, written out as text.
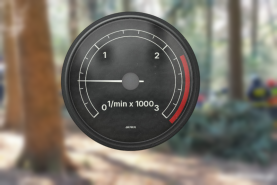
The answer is 500 rpm
